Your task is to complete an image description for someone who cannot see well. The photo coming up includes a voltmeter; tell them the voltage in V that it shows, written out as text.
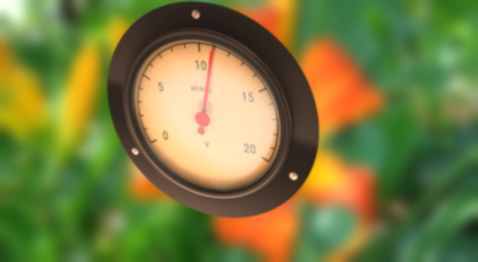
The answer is 11 V
